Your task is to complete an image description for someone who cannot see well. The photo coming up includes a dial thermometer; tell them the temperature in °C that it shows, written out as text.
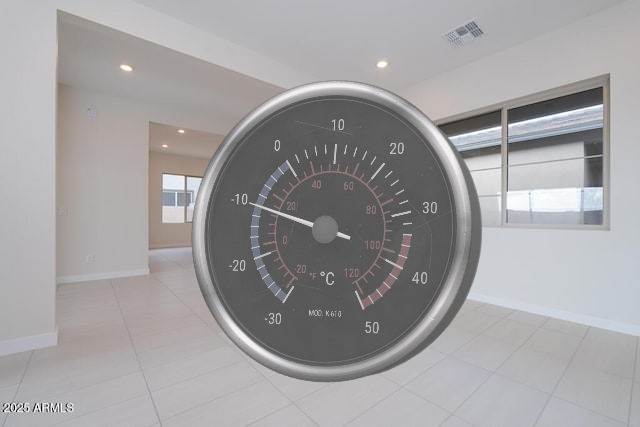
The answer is -10 °C
